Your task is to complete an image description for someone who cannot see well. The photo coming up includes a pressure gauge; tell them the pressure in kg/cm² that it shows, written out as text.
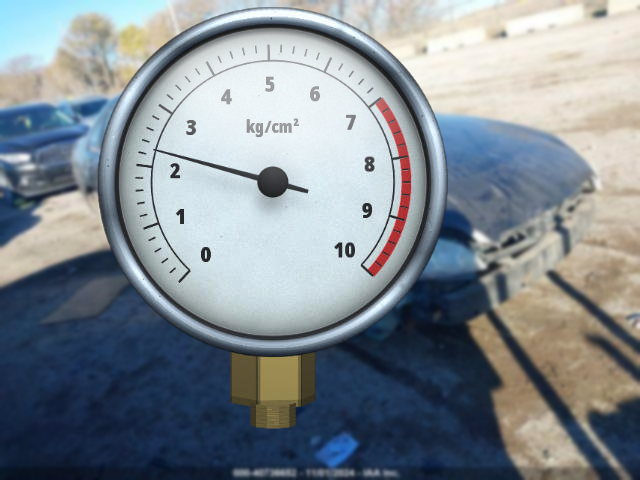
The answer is 2.3 kg/cm²
